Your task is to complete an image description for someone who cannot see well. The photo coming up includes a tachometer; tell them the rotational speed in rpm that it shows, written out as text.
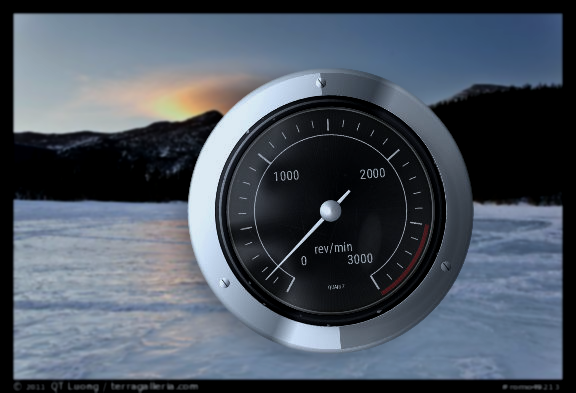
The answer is 150 rpm
